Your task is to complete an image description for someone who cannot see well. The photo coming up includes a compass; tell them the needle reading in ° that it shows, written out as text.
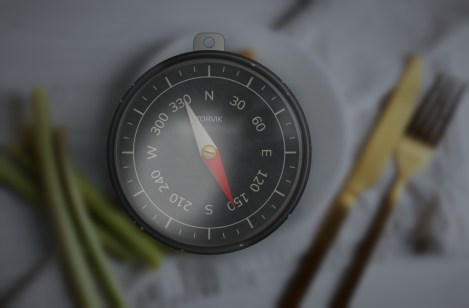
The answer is 155 °
